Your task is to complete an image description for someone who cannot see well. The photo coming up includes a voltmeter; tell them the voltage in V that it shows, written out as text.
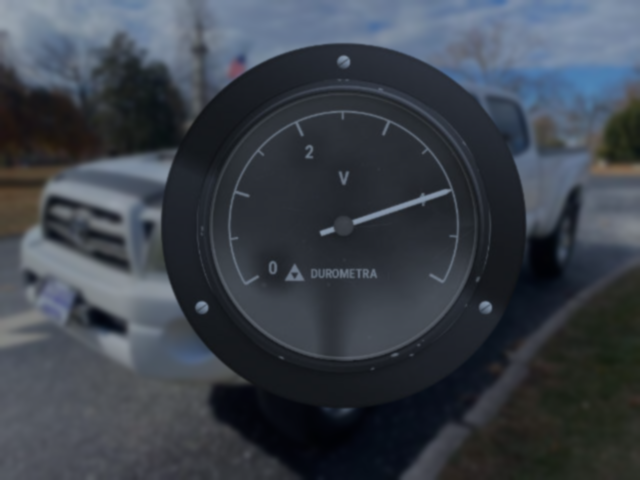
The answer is 4 V
